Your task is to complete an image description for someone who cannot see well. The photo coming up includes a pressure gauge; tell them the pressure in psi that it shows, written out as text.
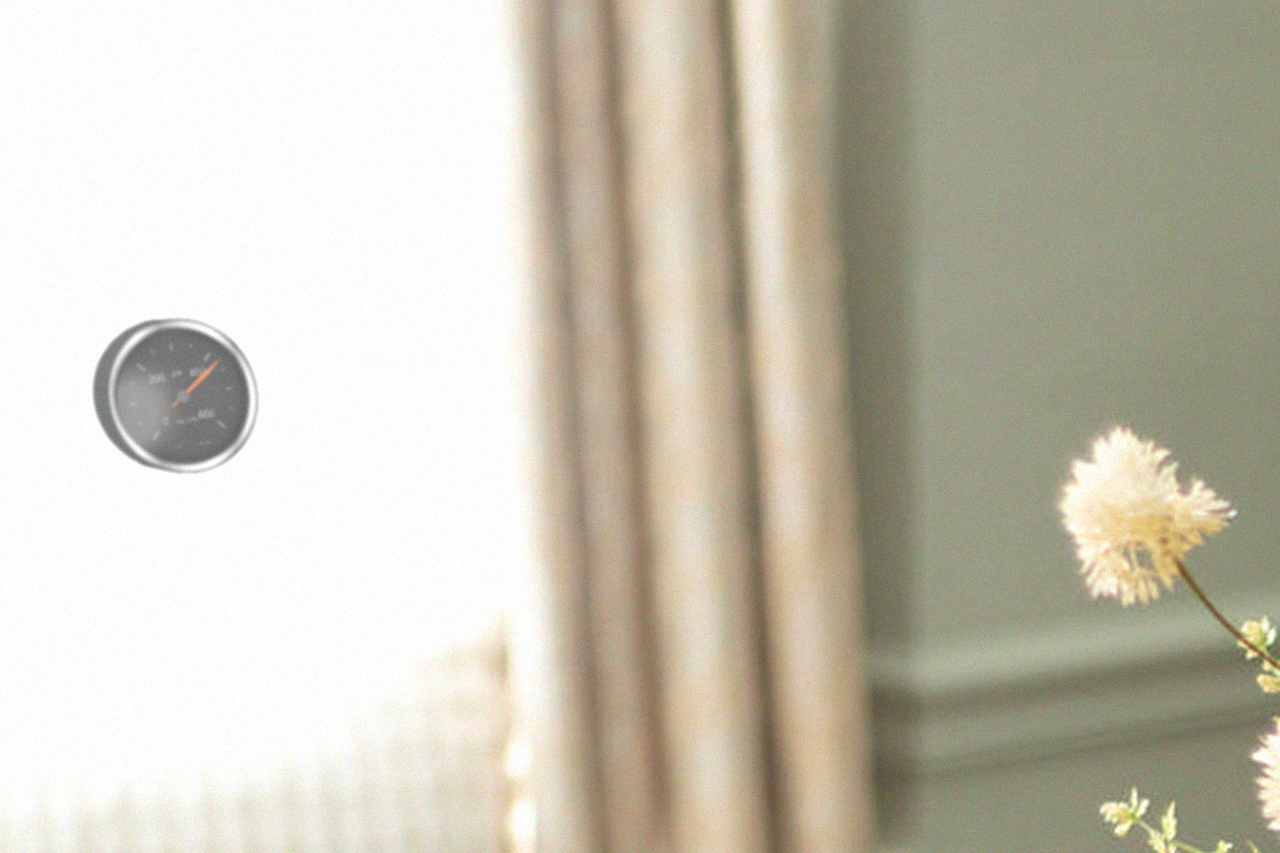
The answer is 425 psi
